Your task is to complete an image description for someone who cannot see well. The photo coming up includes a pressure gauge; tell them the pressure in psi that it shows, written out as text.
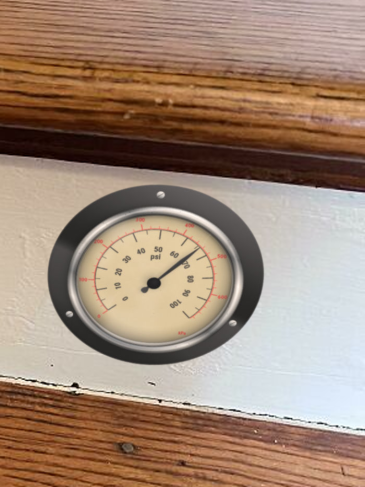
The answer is 65 psi
